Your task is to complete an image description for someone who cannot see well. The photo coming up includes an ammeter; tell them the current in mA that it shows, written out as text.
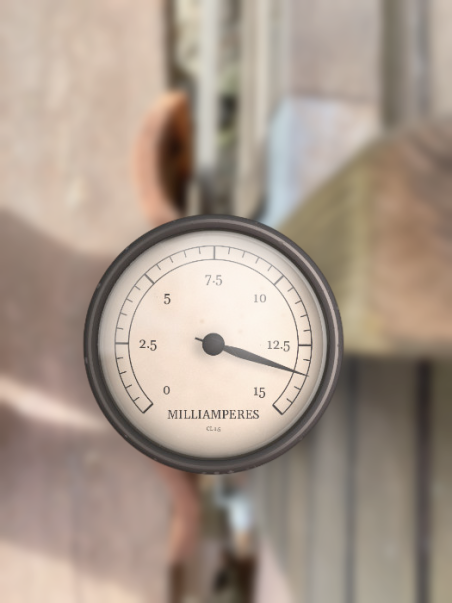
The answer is 13.5 mA
